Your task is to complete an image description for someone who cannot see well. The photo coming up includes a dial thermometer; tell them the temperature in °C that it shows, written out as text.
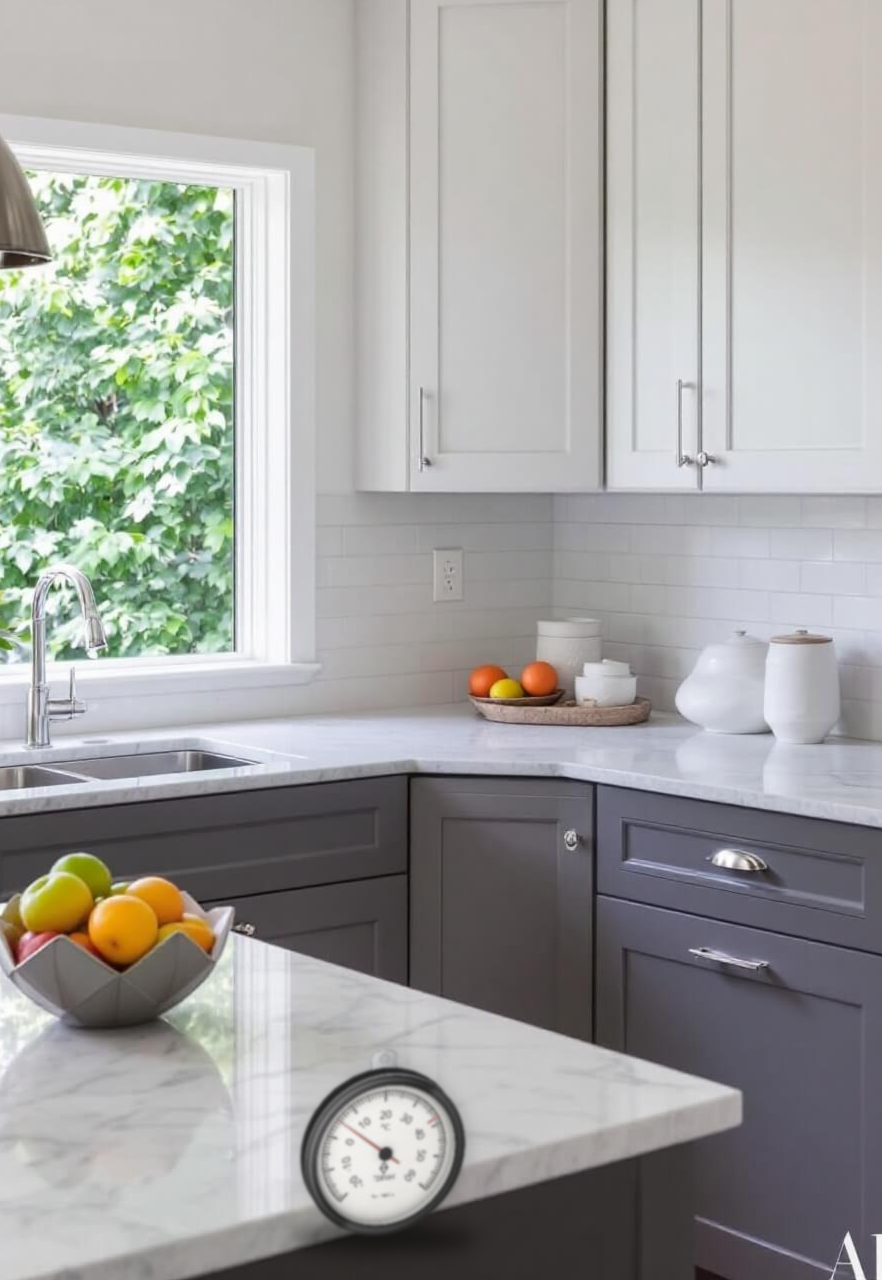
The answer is 5 °C
